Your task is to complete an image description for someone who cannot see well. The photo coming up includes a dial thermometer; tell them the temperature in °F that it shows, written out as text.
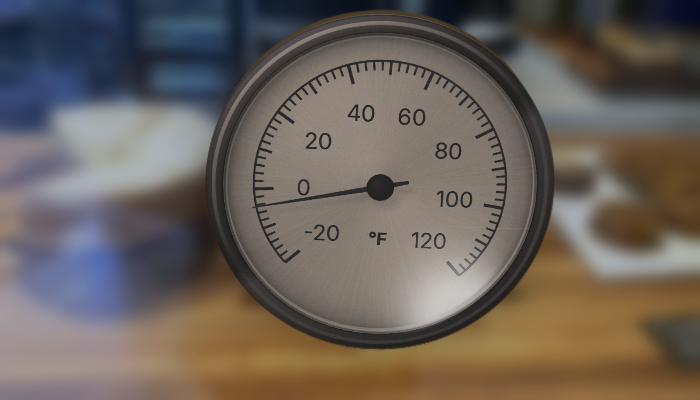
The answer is -4 °F
